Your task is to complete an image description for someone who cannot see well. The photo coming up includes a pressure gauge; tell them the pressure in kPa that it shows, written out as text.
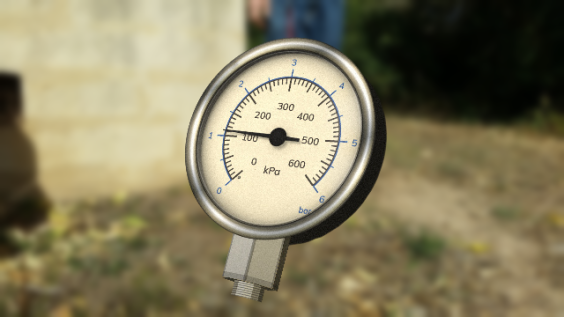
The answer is 110 kPa
